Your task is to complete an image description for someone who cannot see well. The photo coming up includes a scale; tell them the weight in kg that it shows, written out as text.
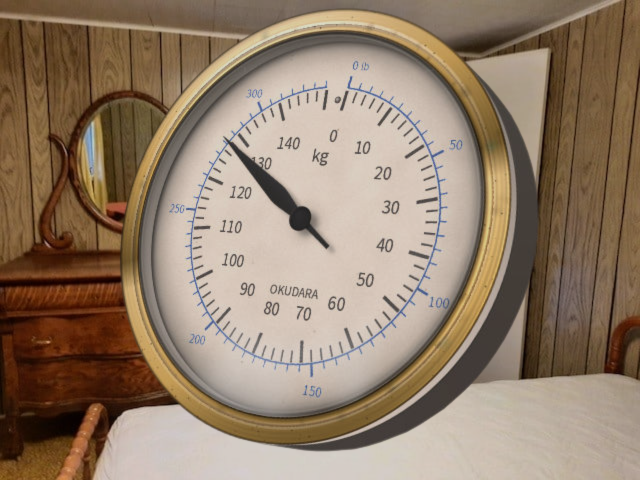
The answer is 128 kg
